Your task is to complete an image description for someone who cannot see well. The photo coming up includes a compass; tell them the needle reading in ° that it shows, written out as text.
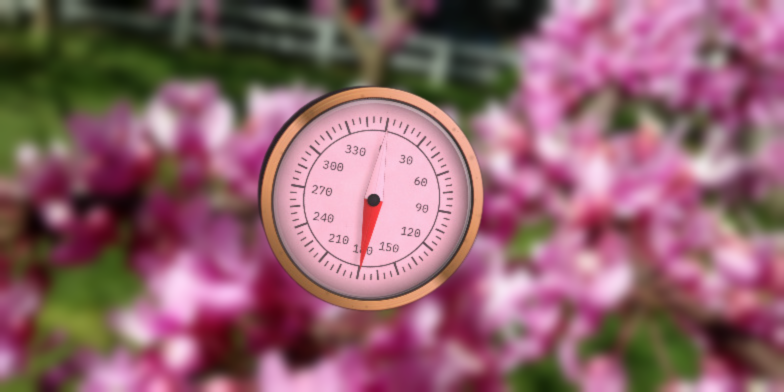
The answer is 180 °
